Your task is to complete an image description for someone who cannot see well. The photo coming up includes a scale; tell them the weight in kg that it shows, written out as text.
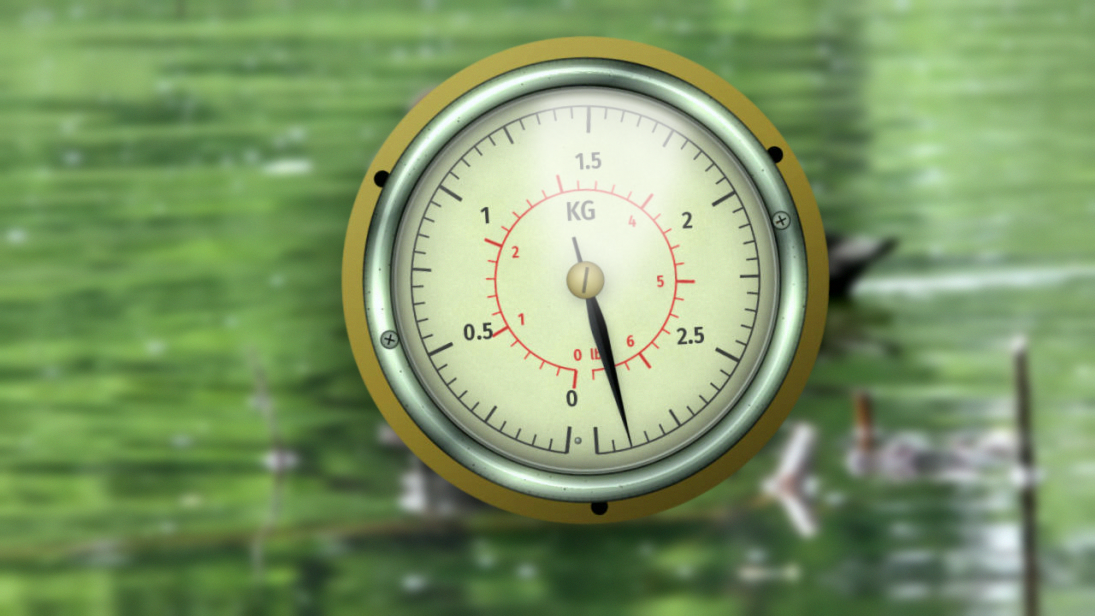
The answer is 2.9 kg
